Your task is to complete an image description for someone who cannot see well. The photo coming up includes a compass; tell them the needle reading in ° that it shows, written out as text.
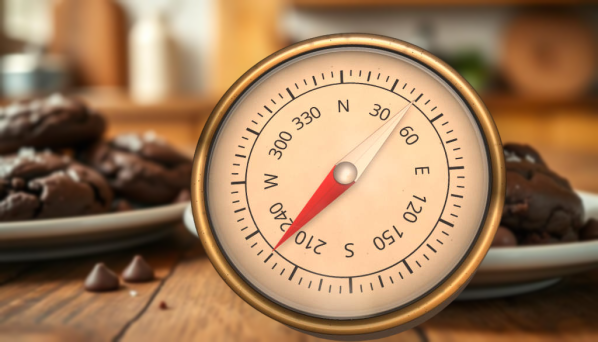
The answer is 225 °
